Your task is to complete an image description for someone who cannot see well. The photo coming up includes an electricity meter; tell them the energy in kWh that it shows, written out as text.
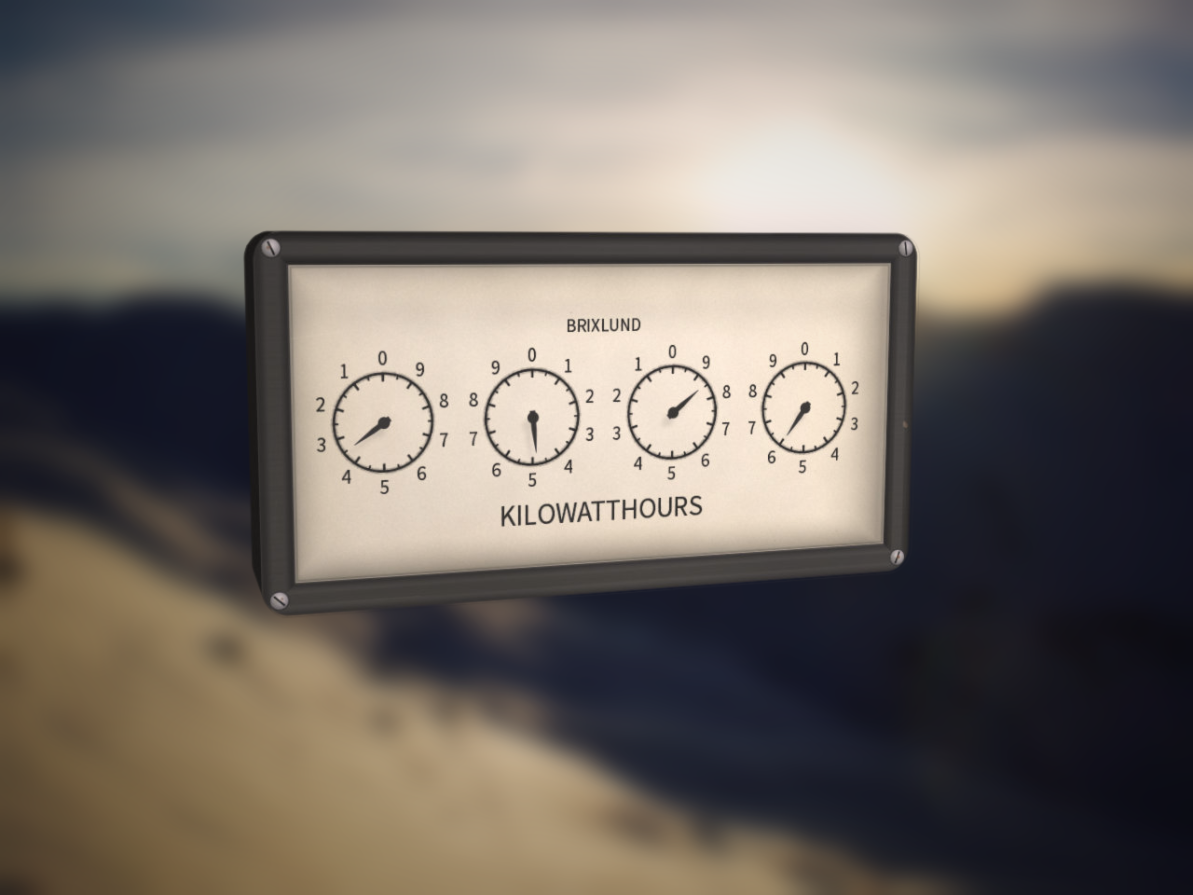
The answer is 3486 kWh
